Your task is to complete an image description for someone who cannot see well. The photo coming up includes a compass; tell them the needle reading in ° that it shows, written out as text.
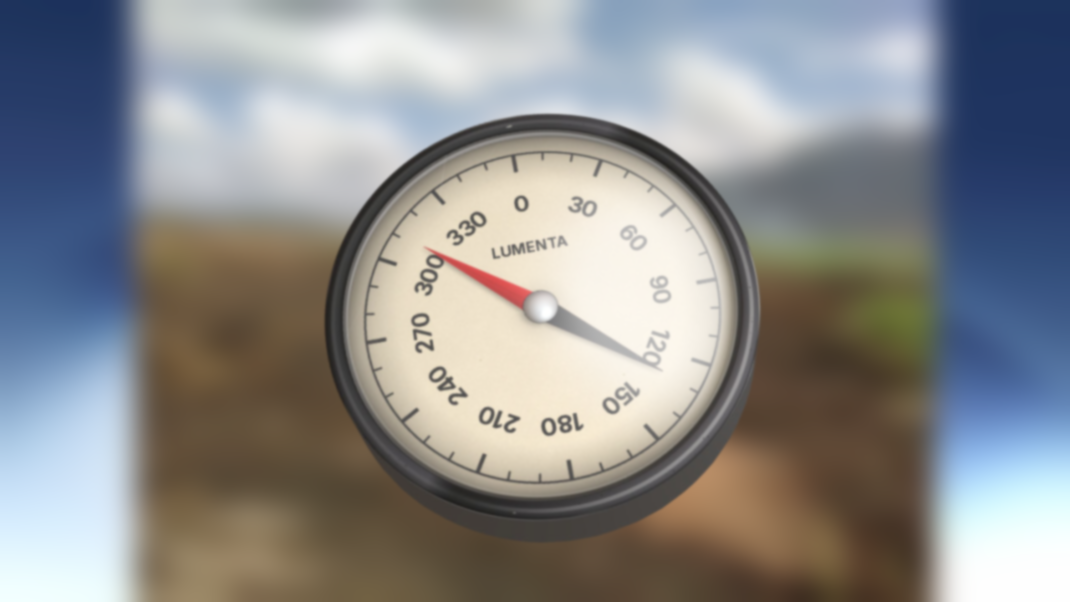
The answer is 310 °
